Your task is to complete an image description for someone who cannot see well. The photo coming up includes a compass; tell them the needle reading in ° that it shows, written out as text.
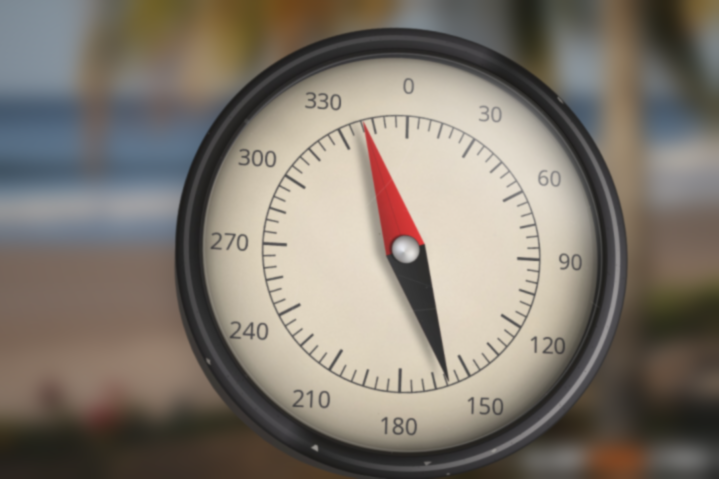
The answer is 340 °
